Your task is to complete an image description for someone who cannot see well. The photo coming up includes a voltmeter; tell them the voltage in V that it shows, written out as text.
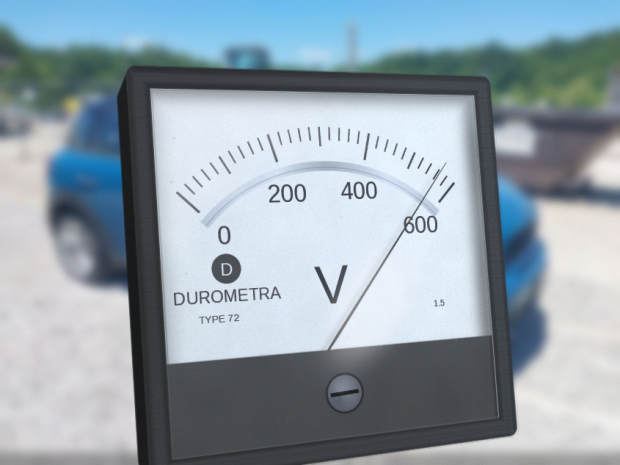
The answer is 560 V
